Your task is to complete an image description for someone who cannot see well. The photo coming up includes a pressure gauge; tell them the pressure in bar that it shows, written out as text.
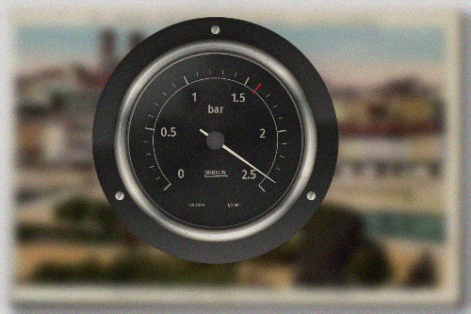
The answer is 2.4 bar
